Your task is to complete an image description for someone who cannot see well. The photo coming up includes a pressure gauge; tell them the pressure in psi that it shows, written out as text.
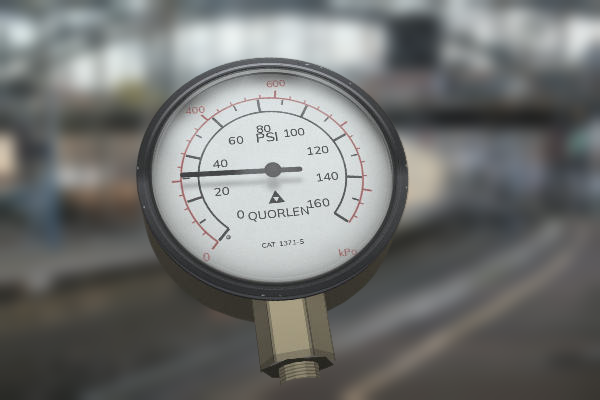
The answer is 30 psi
